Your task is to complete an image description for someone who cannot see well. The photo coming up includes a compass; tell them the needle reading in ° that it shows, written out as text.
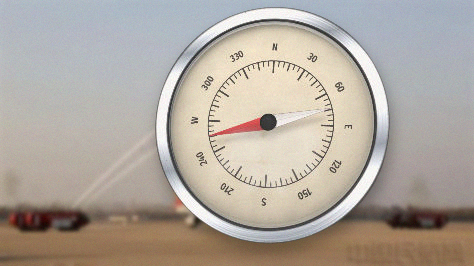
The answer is 255 °
